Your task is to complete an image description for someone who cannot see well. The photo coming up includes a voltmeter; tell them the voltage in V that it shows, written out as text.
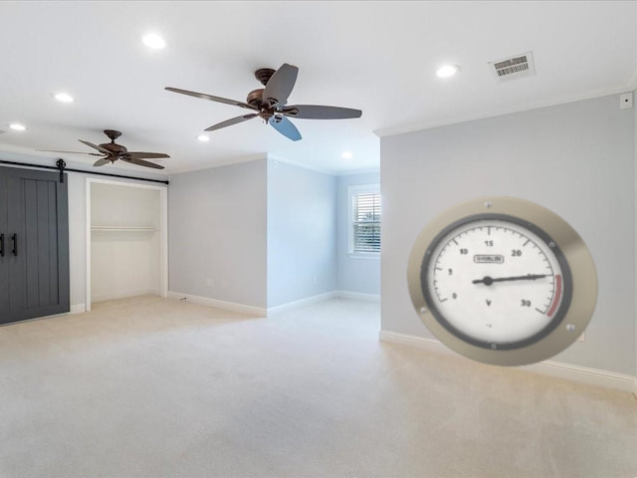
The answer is 25 V
